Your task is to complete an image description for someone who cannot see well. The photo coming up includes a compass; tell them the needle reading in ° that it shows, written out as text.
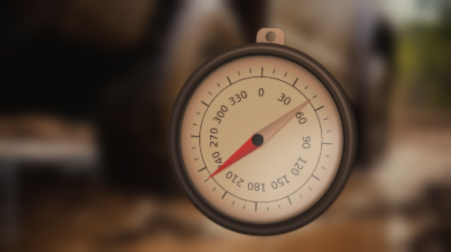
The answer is 230 °
